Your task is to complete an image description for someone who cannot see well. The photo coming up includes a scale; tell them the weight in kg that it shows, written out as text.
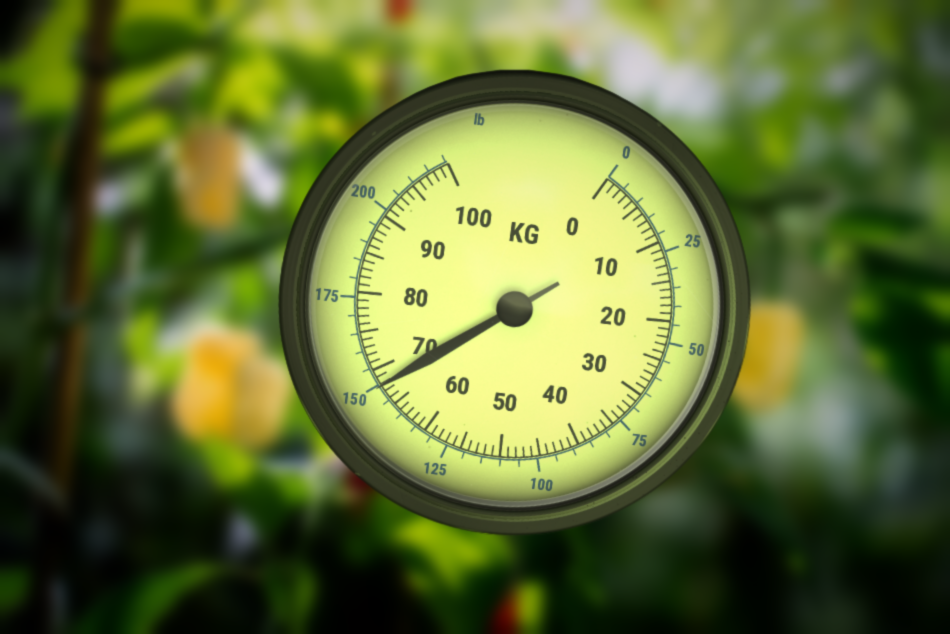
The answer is 68 kg
